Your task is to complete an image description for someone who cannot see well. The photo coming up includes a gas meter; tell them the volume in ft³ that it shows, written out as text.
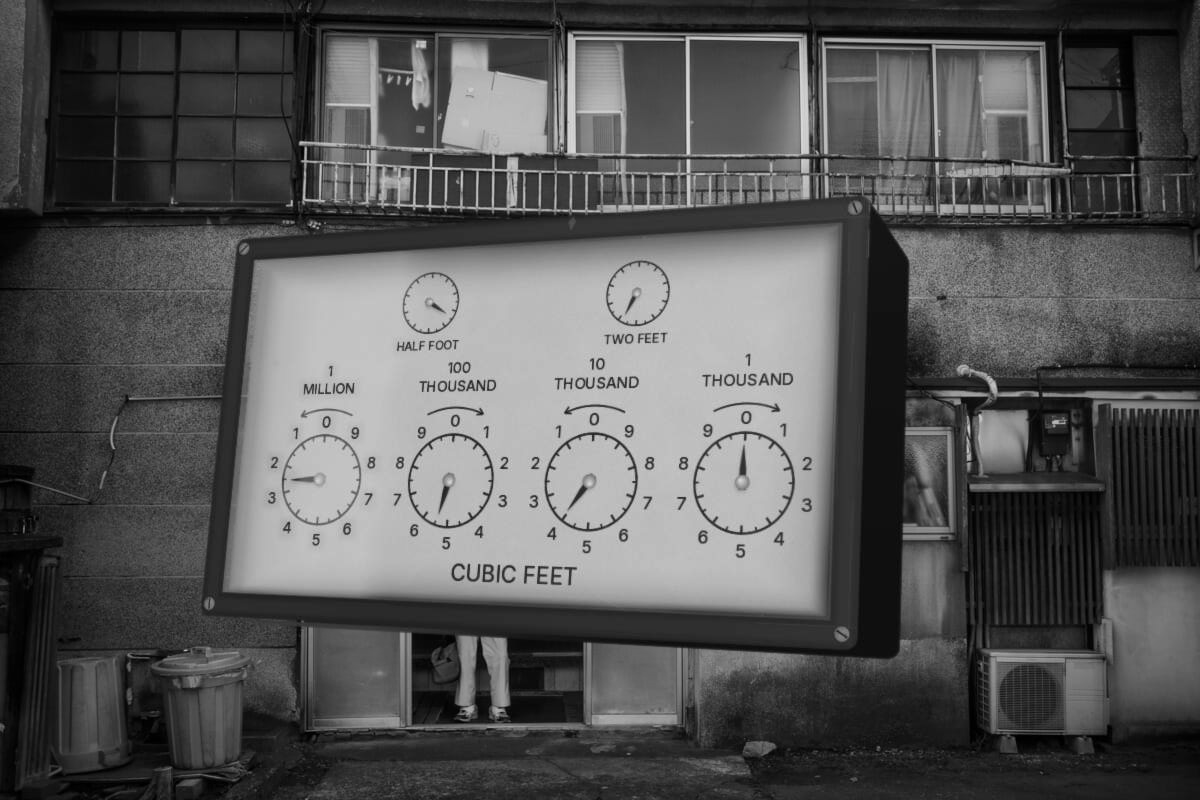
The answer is 254000 ft³
